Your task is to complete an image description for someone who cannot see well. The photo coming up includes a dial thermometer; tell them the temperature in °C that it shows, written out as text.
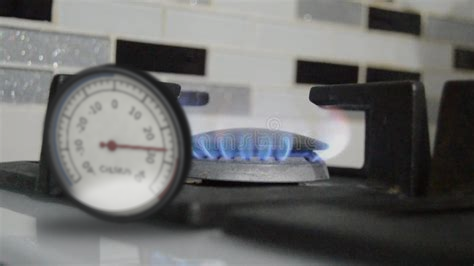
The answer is 26 °C
